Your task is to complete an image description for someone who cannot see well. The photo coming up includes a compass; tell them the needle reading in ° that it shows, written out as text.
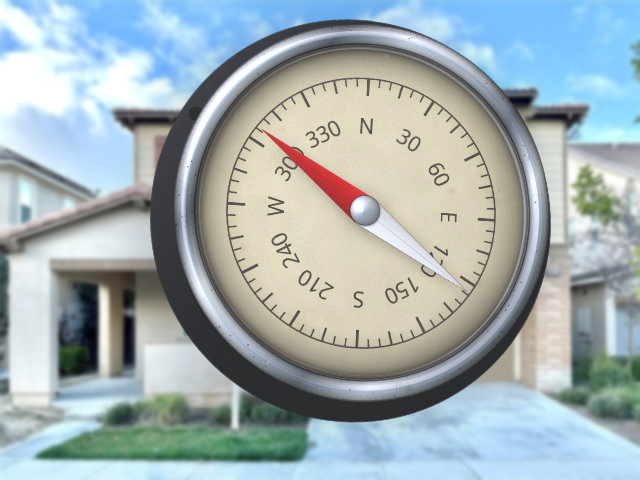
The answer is 305 °
